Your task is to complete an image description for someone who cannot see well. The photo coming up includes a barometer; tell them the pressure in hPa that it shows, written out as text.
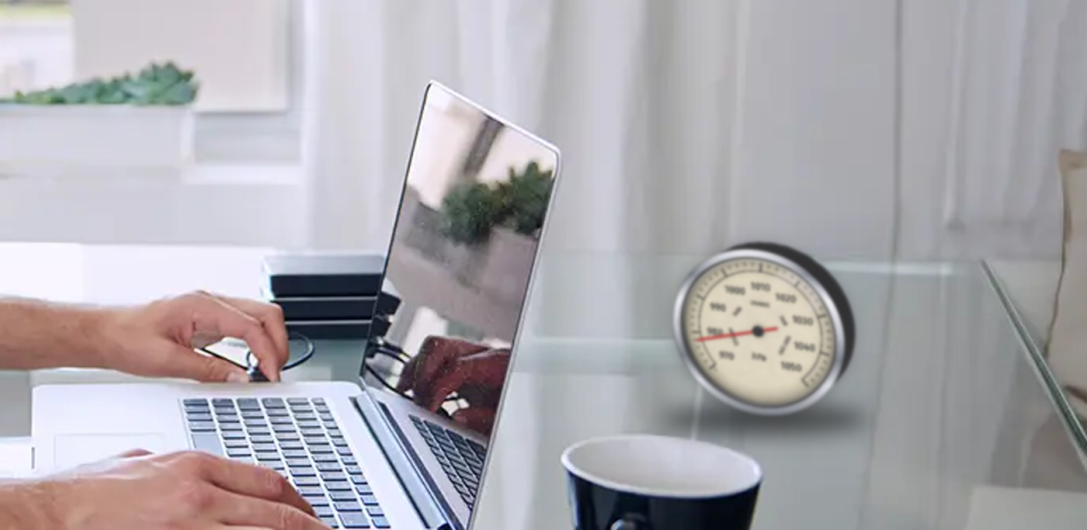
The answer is 978 hPa
